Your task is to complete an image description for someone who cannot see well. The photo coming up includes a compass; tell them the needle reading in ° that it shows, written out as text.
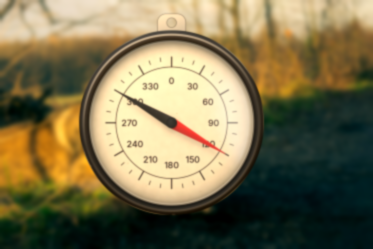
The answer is 120 °
